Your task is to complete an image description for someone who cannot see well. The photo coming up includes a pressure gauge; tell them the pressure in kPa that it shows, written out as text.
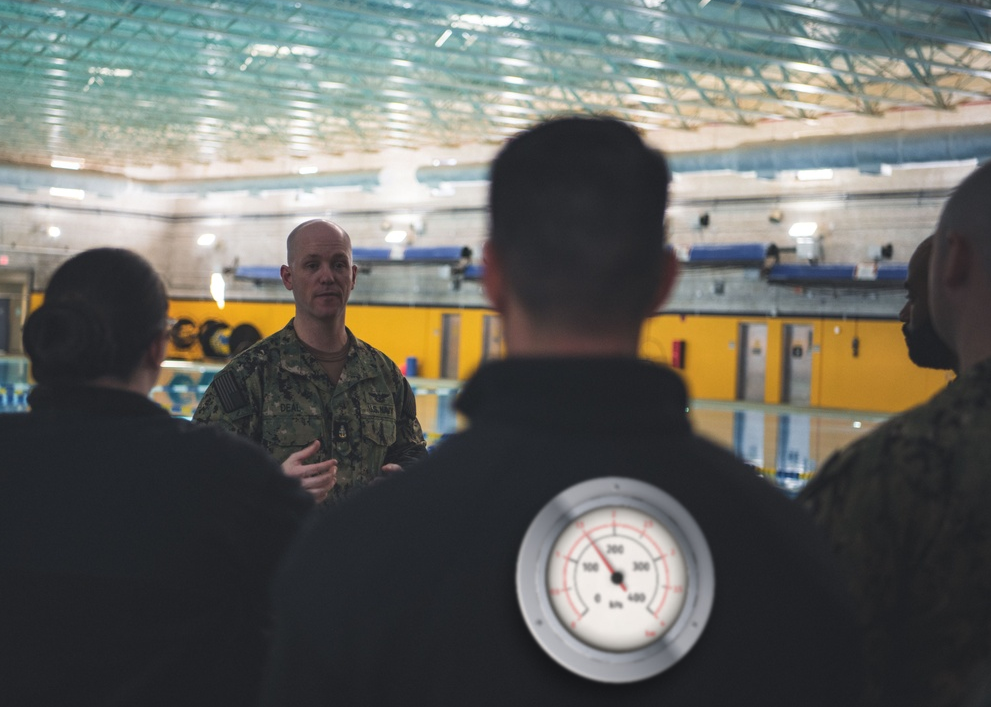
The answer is 150 kPa
